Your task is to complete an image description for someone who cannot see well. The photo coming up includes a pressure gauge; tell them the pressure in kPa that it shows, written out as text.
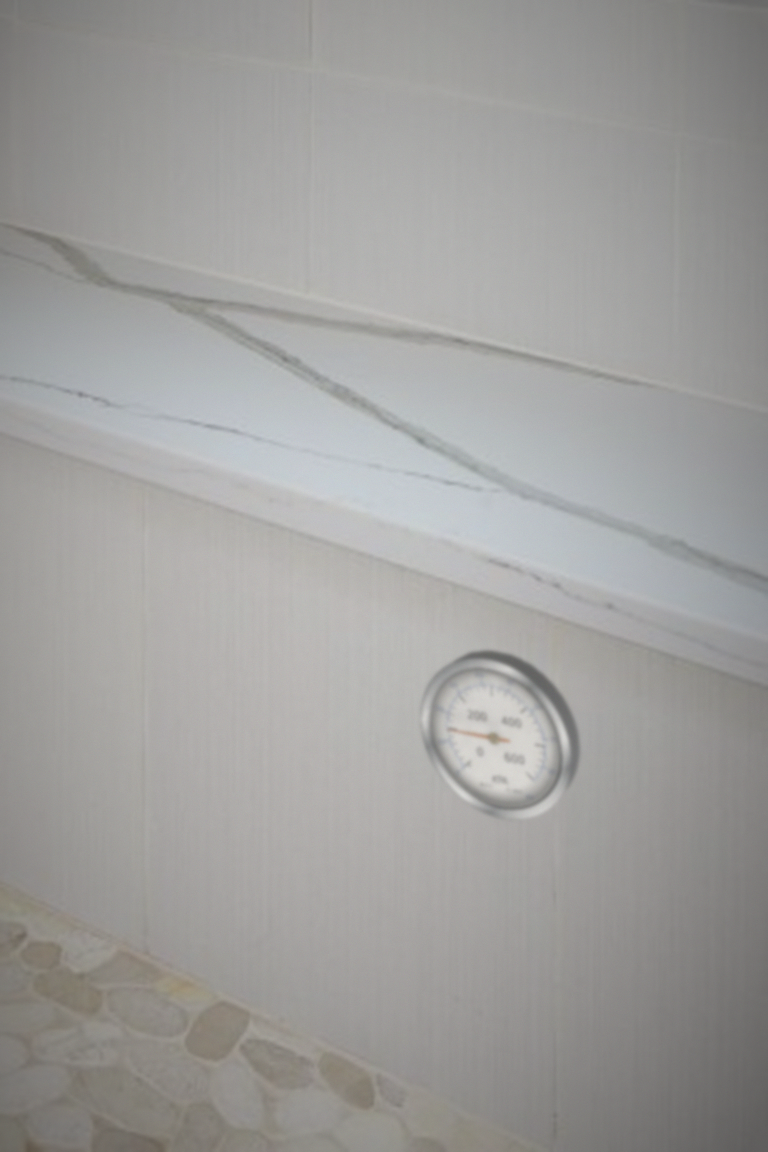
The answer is 100 kPa
